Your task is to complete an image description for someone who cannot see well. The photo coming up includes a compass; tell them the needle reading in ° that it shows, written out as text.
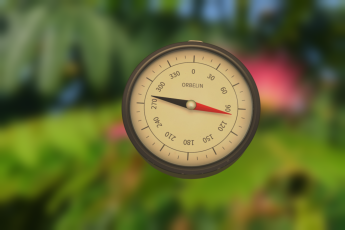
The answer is 100 °
